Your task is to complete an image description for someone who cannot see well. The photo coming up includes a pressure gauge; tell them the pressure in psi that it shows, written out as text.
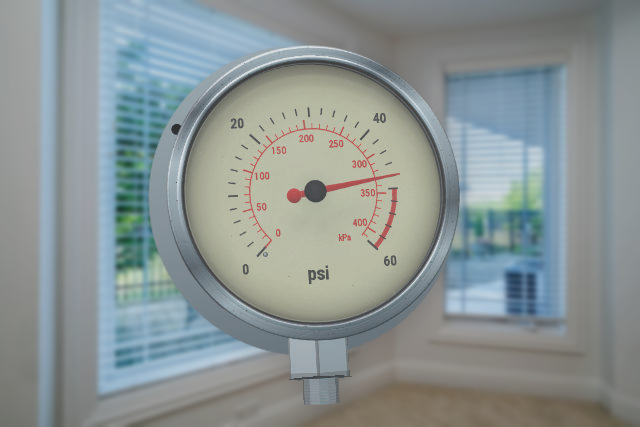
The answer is 48 psi
